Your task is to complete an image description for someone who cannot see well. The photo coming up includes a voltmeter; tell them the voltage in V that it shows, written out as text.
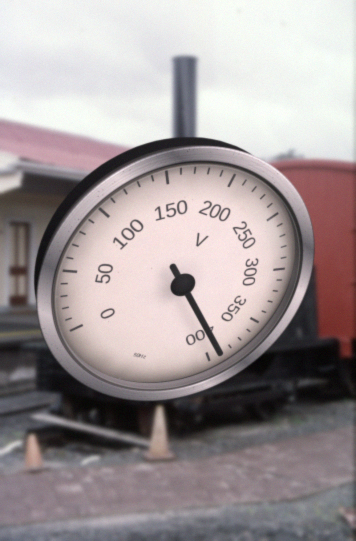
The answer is 390 V
